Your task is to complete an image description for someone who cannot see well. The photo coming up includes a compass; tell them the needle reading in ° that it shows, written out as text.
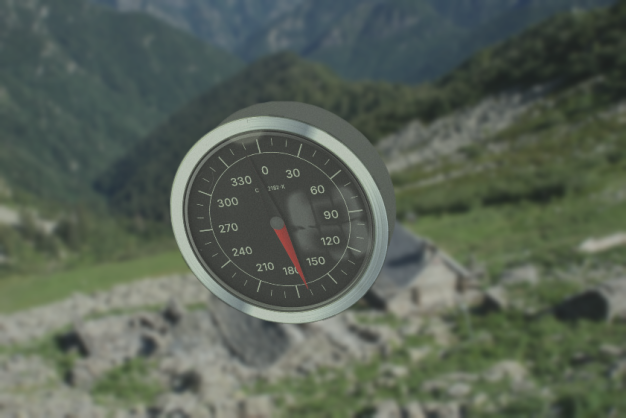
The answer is 170 °
